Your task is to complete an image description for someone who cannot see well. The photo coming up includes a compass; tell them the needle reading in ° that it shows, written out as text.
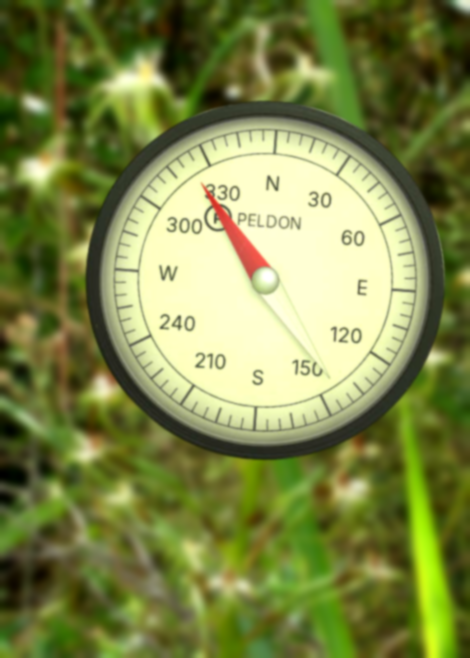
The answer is 322.5 °
